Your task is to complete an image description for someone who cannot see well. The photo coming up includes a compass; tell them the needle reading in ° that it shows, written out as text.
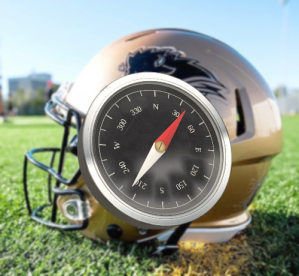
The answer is 37.5 °
